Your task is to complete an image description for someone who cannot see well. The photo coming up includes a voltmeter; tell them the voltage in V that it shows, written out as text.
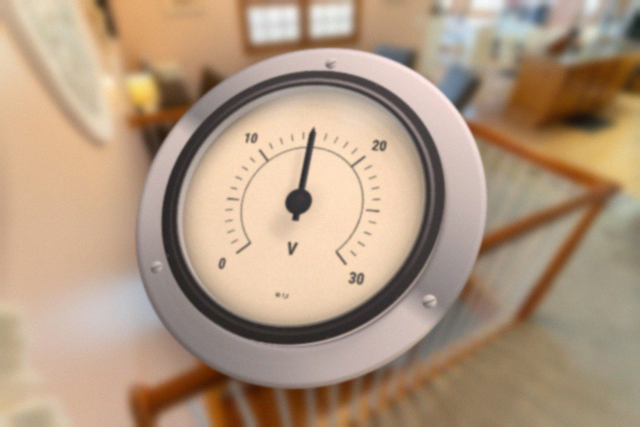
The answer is 15 V
